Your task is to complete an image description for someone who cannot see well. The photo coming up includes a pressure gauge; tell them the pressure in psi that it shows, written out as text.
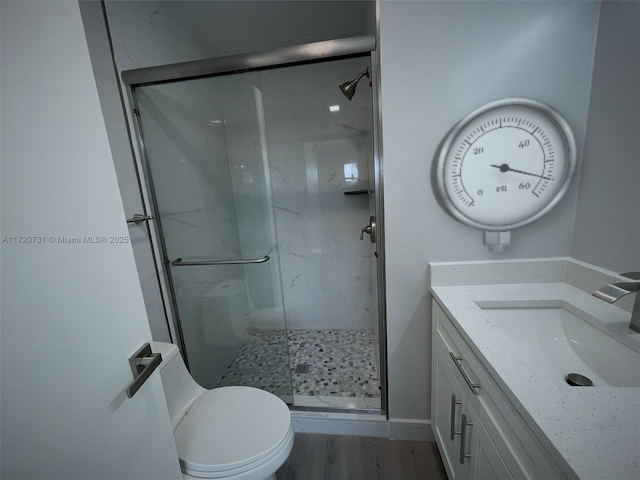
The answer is 55 psi
